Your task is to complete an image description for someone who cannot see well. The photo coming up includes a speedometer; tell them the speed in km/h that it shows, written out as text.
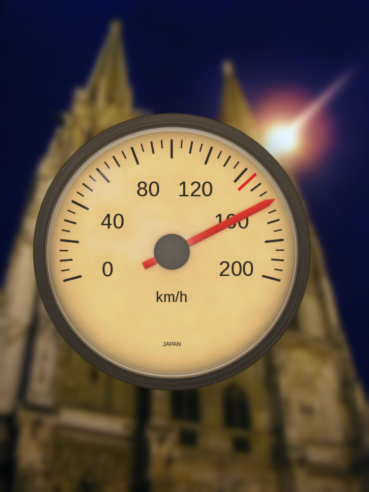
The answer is 160 km/h
